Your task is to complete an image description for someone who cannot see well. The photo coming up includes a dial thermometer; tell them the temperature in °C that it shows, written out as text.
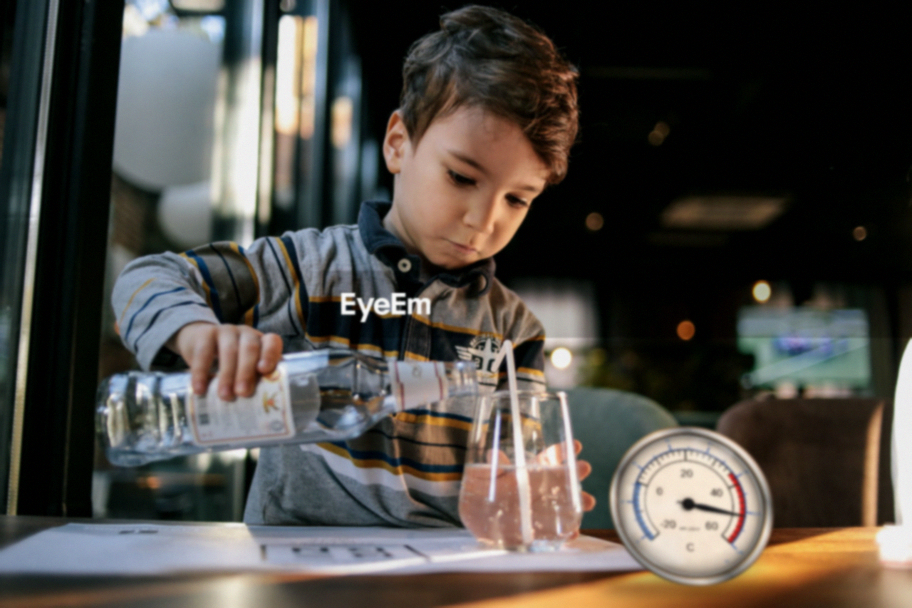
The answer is 50 °C
